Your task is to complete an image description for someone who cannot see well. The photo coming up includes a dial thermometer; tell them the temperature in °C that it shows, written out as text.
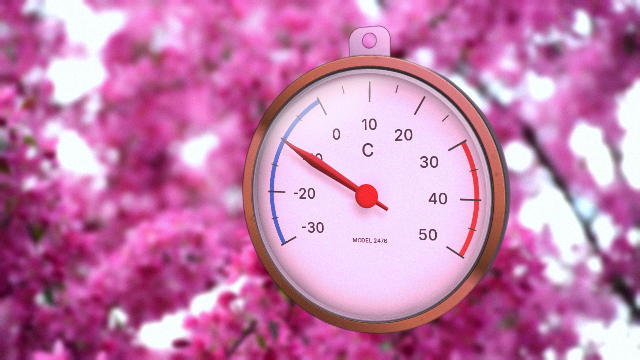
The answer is -10 °C
